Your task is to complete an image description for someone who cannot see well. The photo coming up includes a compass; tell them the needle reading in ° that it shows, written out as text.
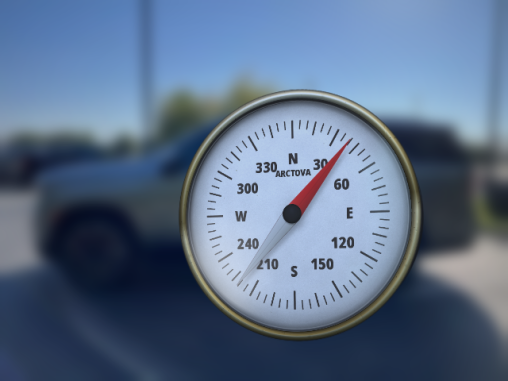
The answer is 40 °
